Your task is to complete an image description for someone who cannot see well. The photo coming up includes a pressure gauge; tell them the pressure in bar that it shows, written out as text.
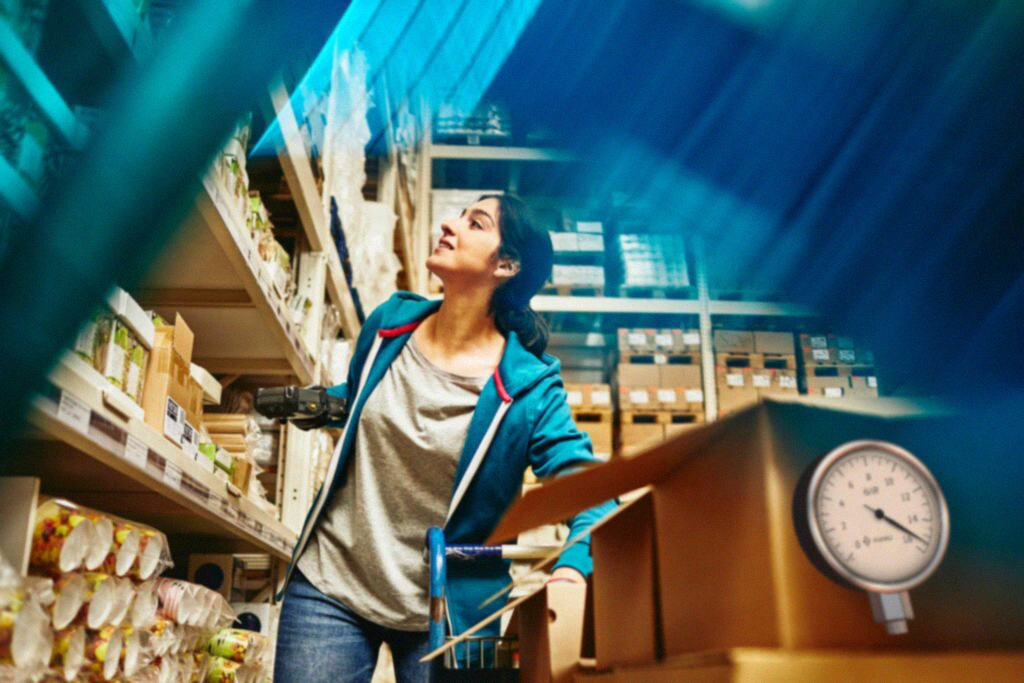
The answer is 15.5 bar
